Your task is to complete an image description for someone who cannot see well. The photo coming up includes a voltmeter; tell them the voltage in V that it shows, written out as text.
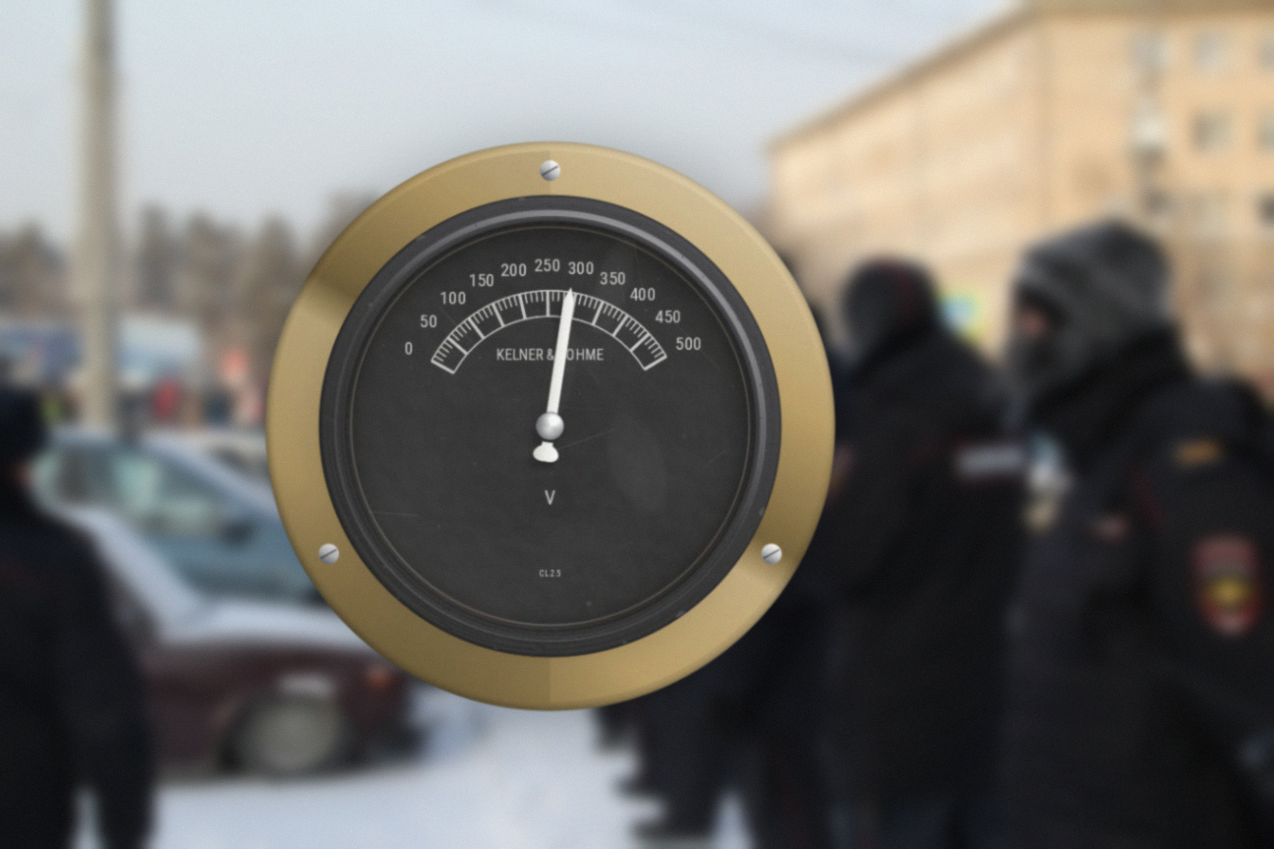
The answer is 290 V
